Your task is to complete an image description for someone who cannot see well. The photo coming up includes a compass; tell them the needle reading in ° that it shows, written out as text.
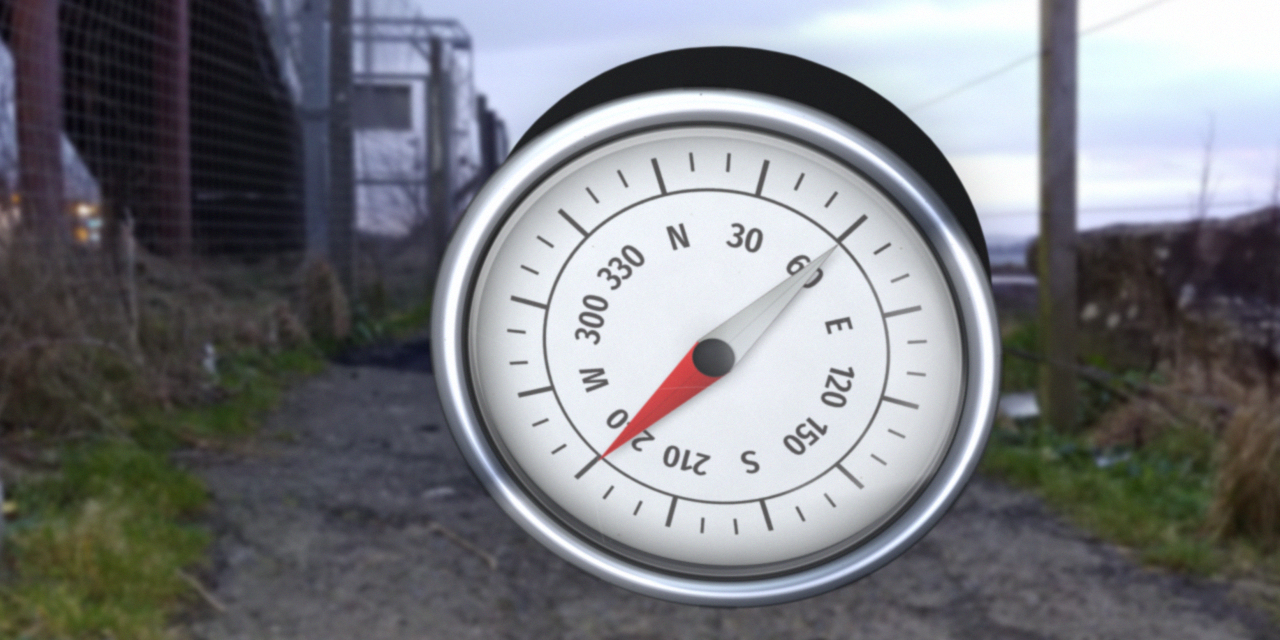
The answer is 240 °
